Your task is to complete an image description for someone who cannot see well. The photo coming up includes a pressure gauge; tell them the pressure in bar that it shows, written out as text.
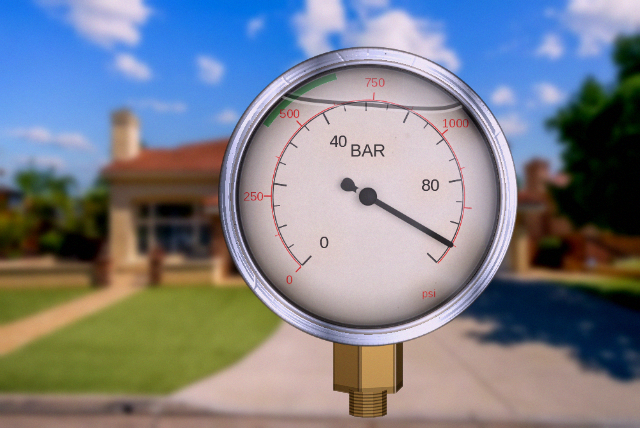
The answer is 95 bar
